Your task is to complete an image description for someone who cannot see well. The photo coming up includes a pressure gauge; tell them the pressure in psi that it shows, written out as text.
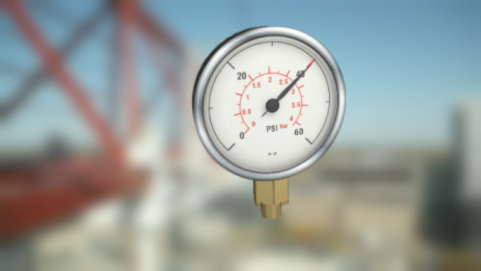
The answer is 40 psi
